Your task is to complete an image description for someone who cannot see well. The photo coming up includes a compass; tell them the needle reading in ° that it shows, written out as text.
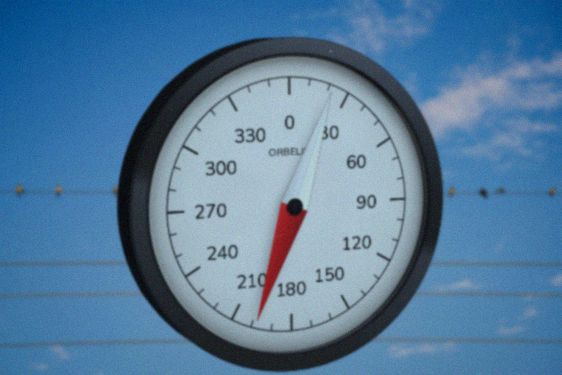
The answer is 200 °
